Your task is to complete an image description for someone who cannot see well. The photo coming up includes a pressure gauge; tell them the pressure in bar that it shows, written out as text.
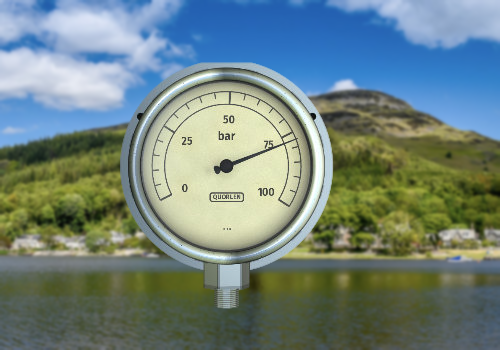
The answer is 77.5 bar
